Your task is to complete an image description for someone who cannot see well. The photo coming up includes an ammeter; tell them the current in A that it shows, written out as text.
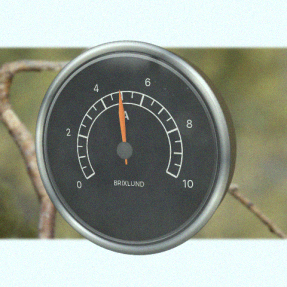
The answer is 5 A
